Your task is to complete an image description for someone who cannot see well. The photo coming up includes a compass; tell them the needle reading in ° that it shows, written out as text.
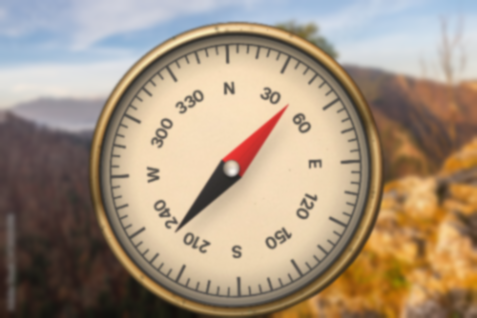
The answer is 45 °
